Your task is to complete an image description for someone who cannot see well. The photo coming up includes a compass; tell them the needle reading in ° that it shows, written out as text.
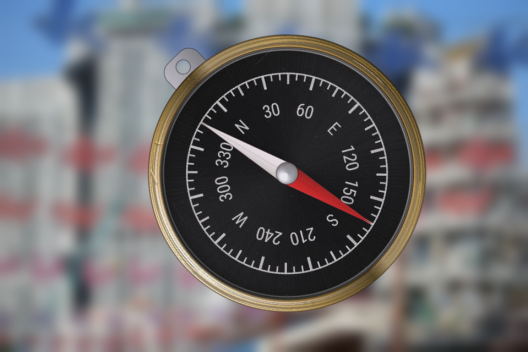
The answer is 165 °
